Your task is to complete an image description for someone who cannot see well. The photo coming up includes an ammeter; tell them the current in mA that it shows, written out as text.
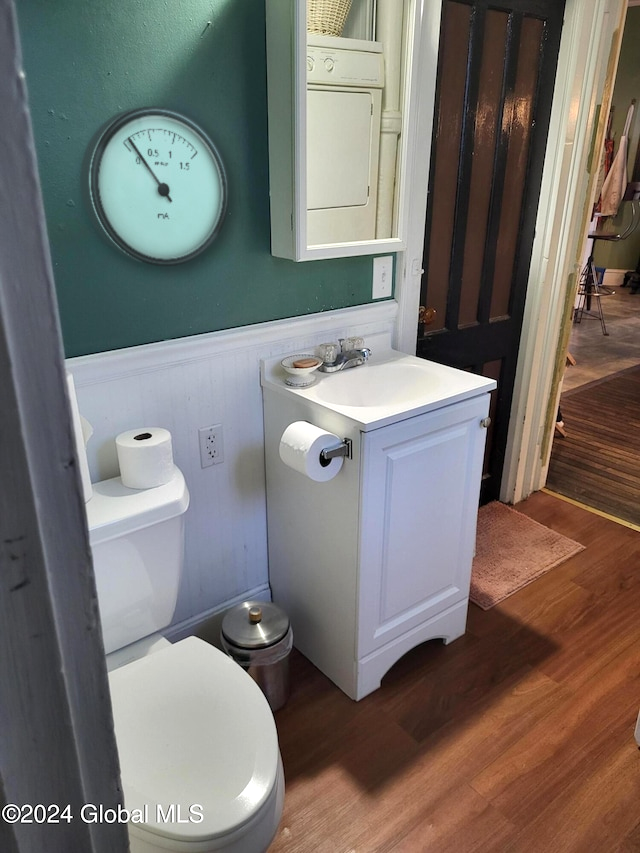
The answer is 0.1 mA
